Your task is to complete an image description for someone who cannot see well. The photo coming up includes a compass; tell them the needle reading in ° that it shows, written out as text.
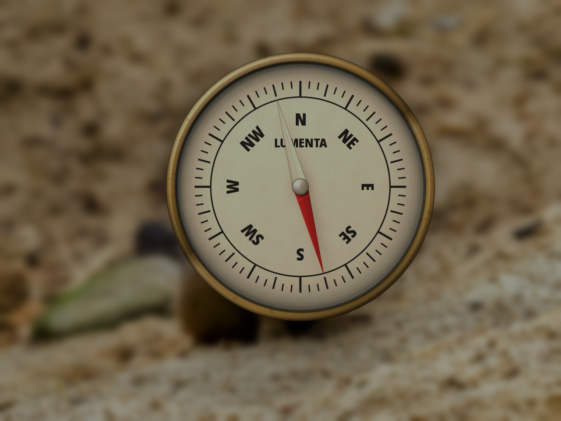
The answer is 165 °
